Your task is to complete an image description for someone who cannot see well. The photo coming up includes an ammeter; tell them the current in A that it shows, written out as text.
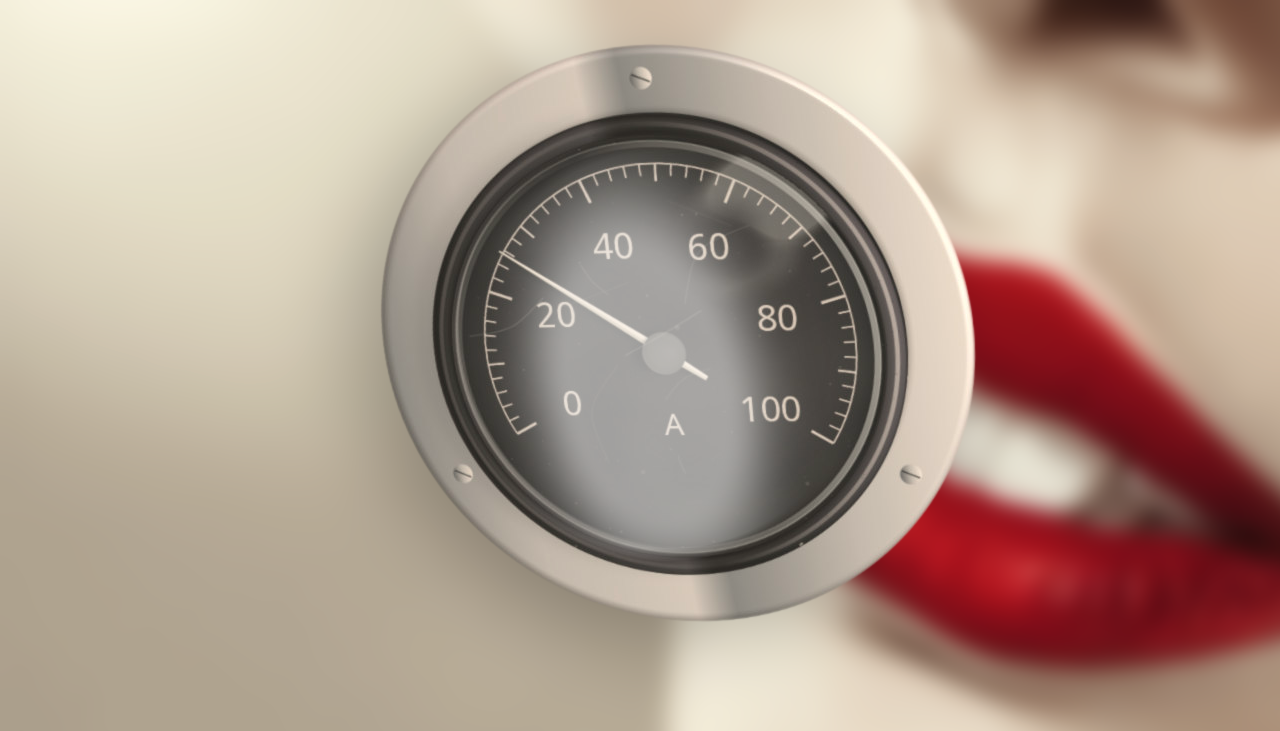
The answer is 26 A
